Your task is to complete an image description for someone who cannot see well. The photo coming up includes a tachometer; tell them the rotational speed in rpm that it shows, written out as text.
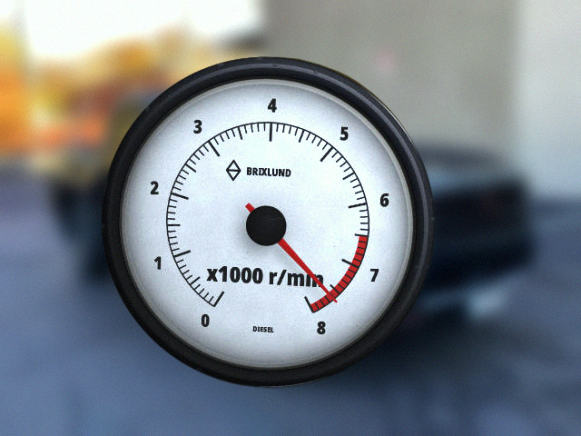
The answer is 7600 rpm
